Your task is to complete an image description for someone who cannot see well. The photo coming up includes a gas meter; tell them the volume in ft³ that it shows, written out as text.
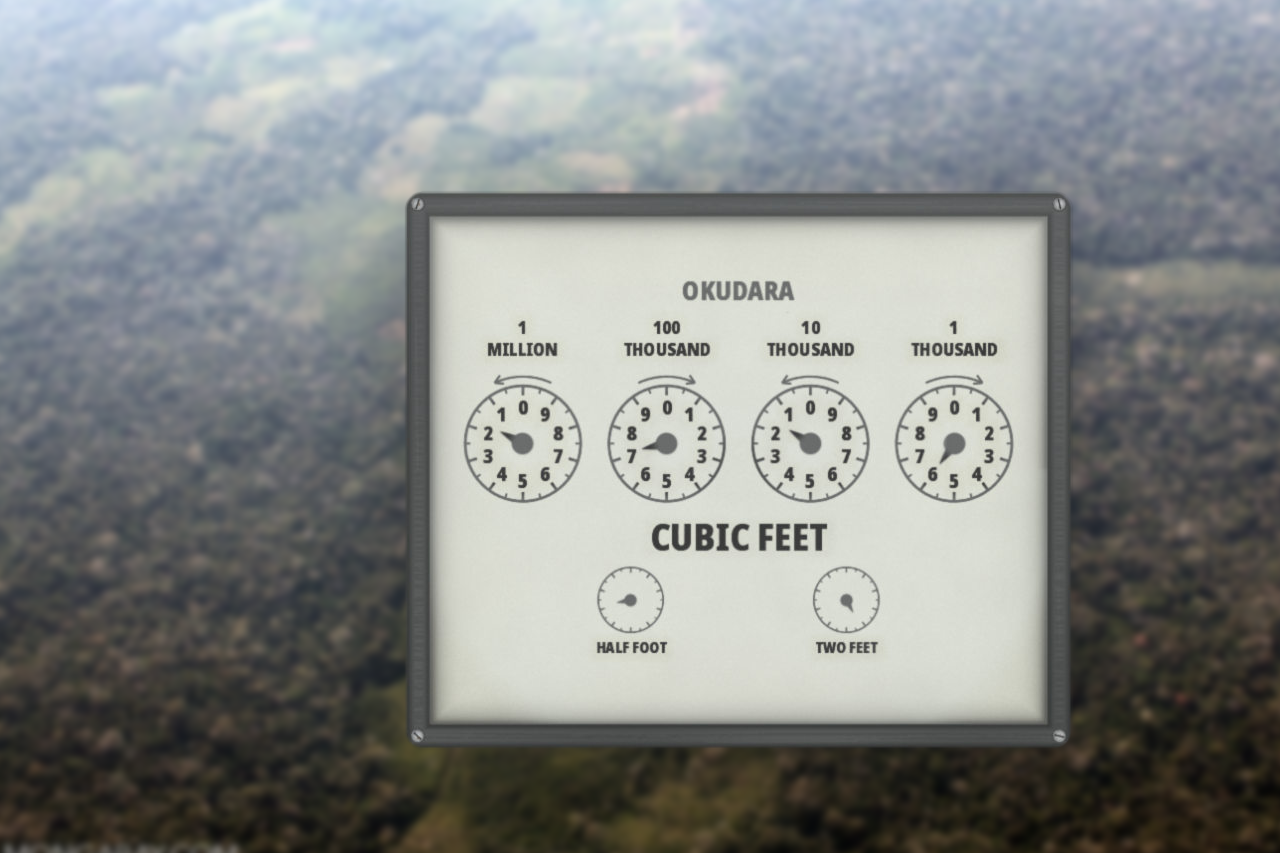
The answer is 171600 ft³
